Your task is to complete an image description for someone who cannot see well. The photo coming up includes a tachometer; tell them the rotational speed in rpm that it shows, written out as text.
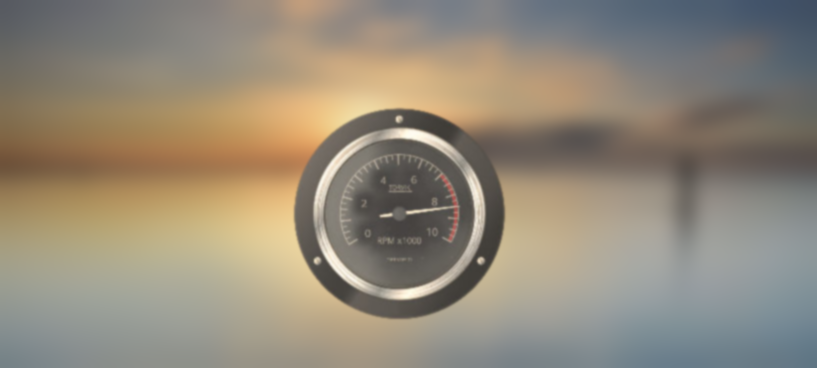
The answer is 8500 rpm
